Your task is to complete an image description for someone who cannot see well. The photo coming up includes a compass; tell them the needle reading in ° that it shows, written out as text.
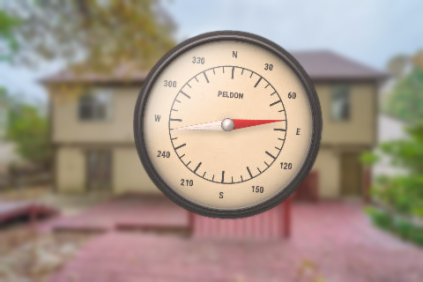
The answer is 80 °
